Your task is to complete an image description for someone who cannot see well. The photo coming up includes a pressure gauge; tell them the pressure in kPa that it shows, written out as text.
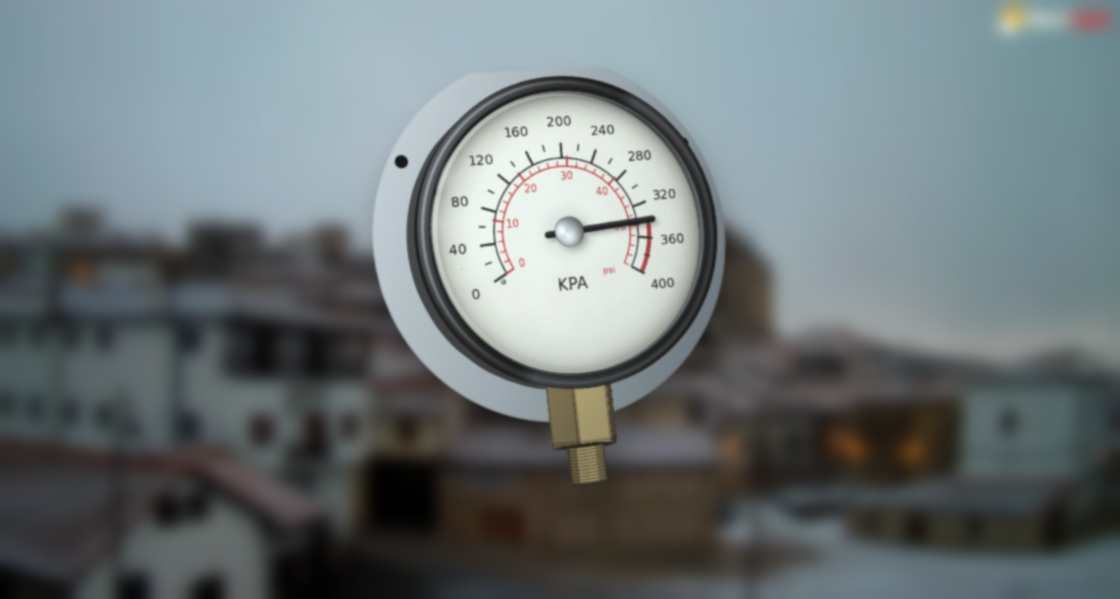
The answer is 340 kPa
